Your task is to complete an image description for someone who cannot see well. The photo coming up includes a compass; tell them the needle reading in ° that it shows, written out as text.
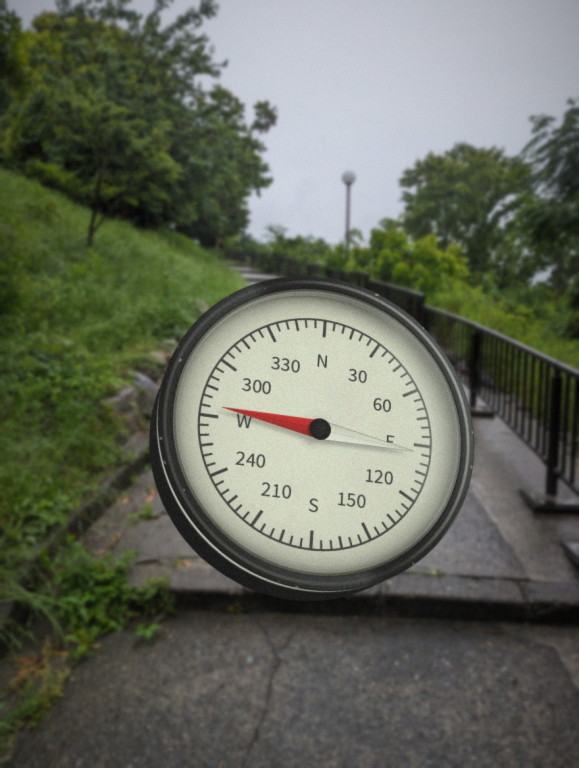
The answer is 275 °
